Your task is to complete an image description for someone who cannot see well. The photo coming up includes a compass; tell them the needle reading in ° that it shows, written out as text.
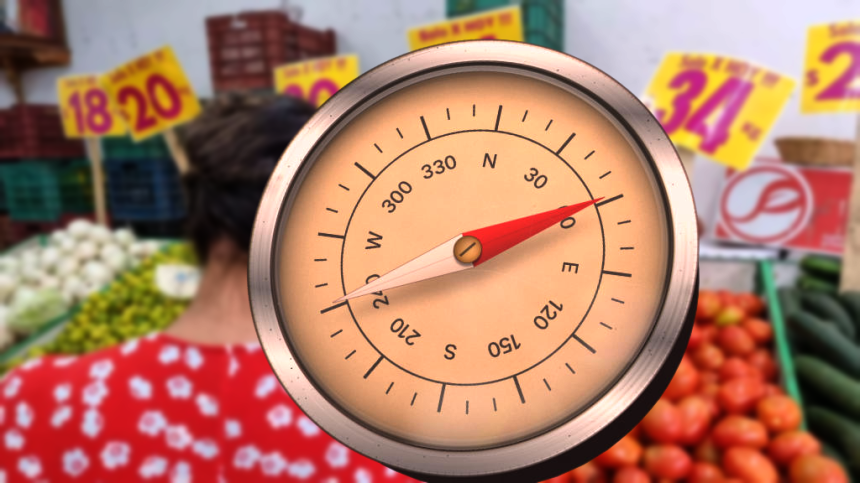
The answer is 60 °
